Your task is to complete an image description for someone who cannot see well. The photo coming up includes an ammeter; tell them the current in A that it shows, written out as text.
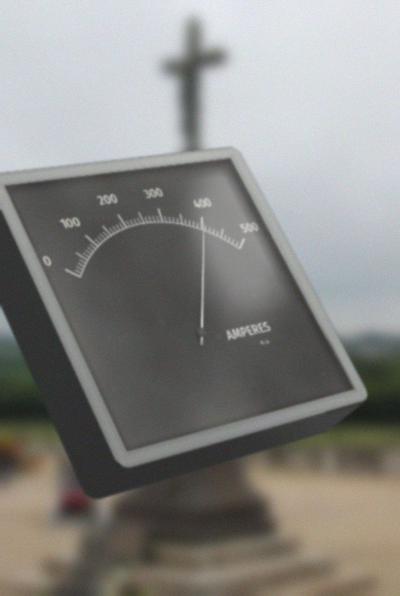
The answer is 400 A
